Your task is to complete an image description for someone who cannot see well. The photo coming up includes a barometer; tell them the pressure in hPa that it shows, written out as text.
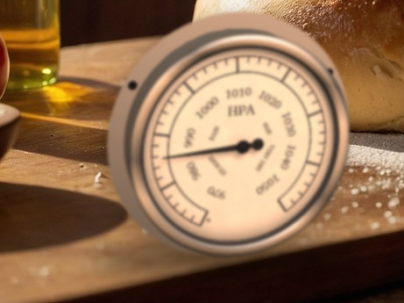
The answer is 986 hPa
